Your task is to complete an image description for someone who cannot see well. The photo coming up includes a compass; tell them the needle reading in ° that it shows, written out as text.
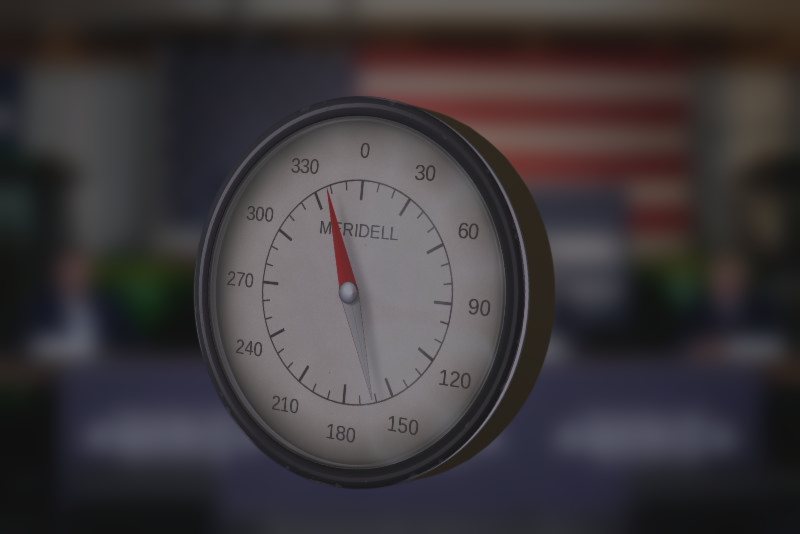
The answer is 340 °
